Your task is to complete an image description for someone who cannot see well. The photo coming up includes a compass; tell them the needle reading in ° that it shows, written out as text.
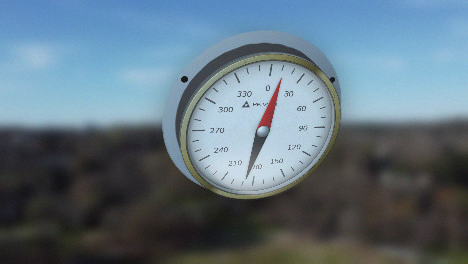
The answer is 10 °
